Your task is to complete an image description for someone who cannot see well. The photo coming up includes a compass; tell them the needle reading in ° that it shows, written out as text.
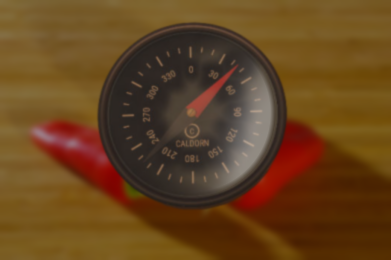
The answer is 45 °
